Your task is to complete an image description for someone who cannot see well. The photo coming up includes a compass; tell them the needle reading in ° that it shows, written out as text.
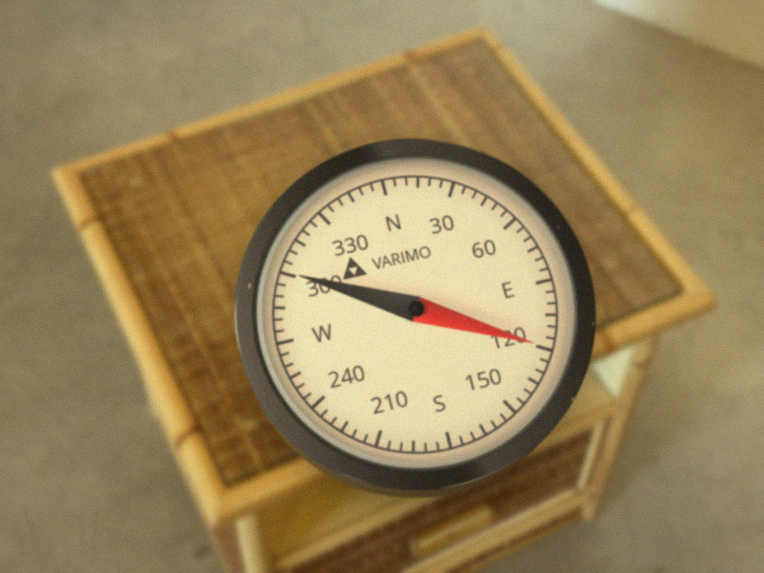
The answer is 120 °
